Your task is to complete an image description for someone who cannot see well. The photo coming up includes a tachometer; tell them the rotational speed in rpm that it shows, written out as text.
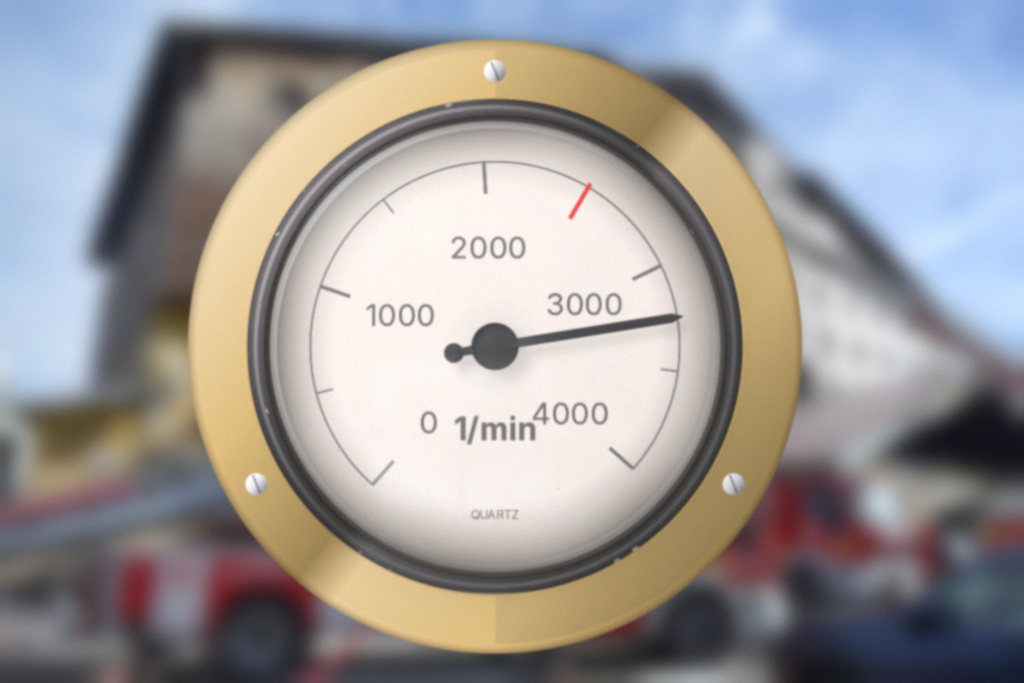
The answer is 3250 rpm
